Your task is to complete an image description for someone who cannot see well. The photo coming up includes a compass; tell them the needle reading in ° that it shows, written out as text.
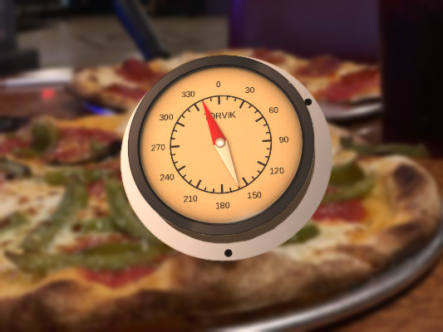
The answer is 340 °
